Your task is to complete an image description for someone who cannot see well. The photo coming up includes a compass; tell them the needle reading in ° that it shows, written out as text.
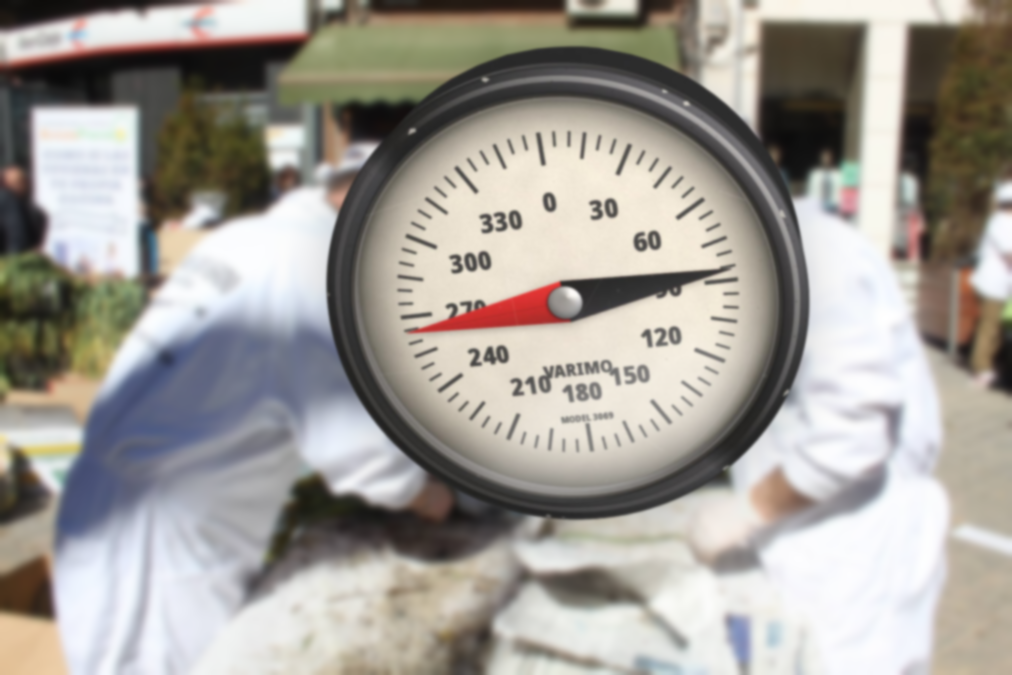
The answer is 265 °
